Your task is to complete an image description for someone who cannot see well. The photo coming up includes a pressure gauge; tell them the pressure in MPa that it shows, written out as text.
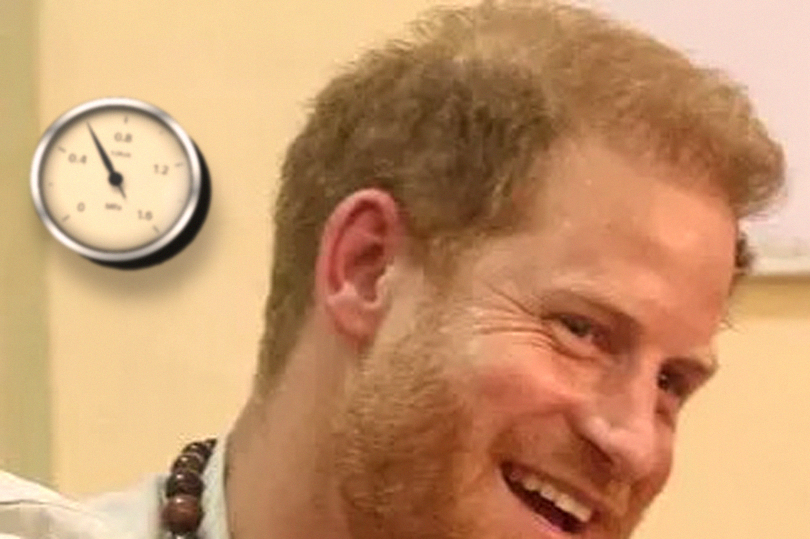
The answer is 0.6 MPa
